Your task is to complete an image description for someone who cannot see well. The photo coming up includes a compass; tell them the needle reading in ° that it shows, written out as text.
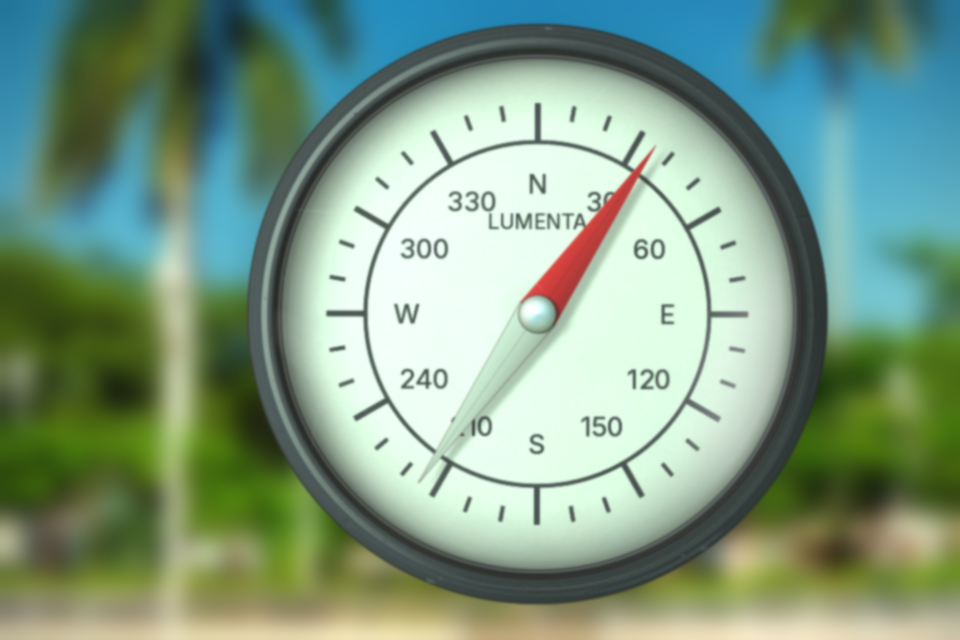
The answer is 35 °
